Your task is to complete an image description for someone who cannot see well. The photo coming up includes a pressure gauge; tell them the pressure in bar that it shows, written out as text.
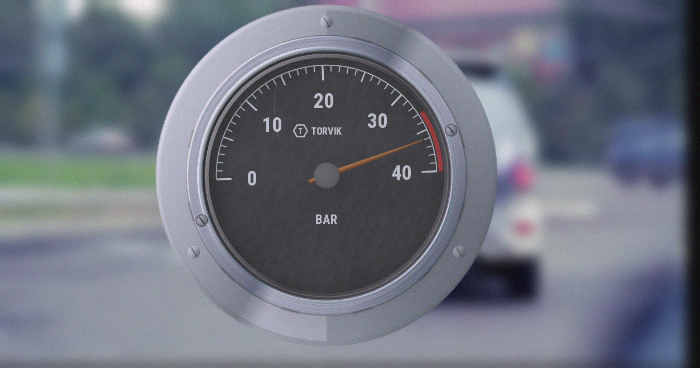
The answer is 36 bar
